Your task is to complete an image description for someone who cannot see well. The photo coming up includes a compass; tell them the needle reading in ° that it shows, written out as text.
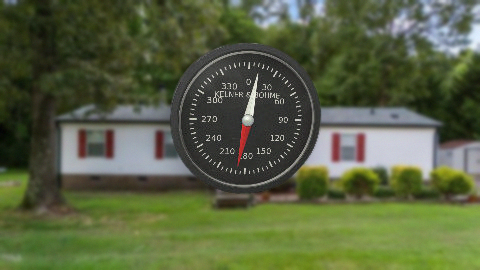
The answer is 190 °
